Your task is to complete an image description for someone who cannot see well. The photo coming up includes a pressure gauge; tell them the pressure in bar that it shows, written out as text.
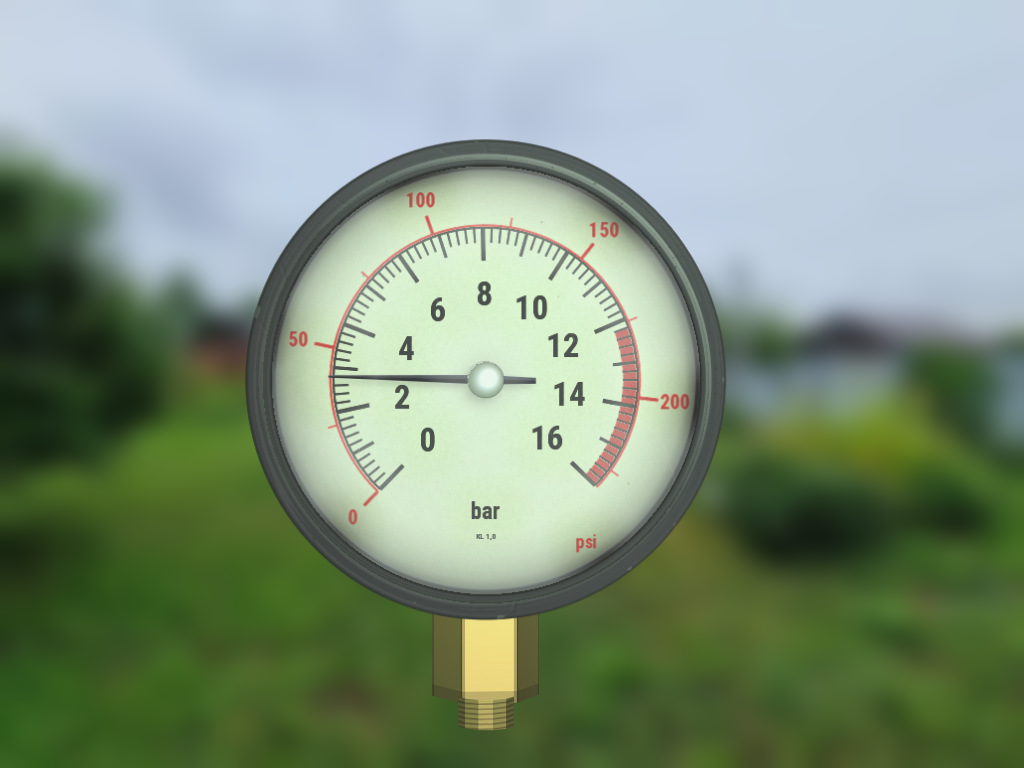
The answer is 2.8 bar
